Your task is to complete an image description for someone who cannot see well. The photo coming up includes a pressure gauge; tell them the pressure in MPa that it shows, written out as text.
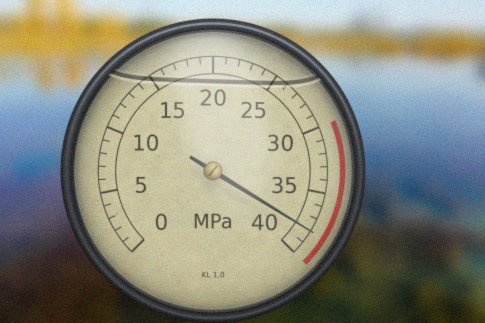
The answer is 38 MPa
